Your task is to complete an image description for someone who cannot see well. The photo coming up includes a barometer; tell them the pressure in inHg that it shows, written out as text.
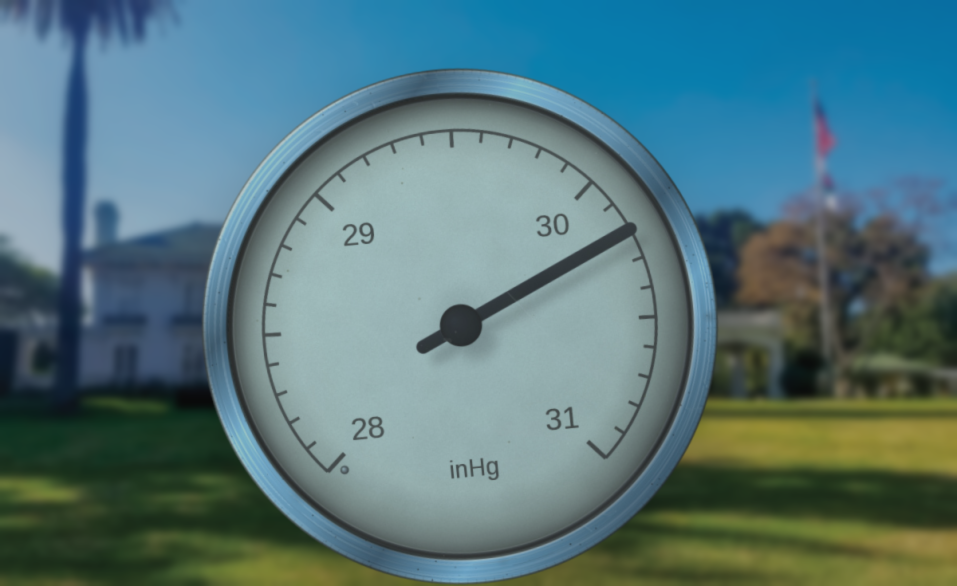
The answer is 30.2 inHg
